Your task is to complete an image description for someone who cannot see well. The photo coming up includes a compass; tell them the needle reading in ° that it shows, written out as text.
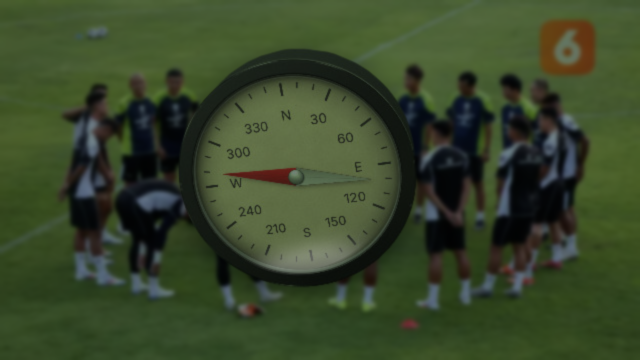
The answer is 280 °
